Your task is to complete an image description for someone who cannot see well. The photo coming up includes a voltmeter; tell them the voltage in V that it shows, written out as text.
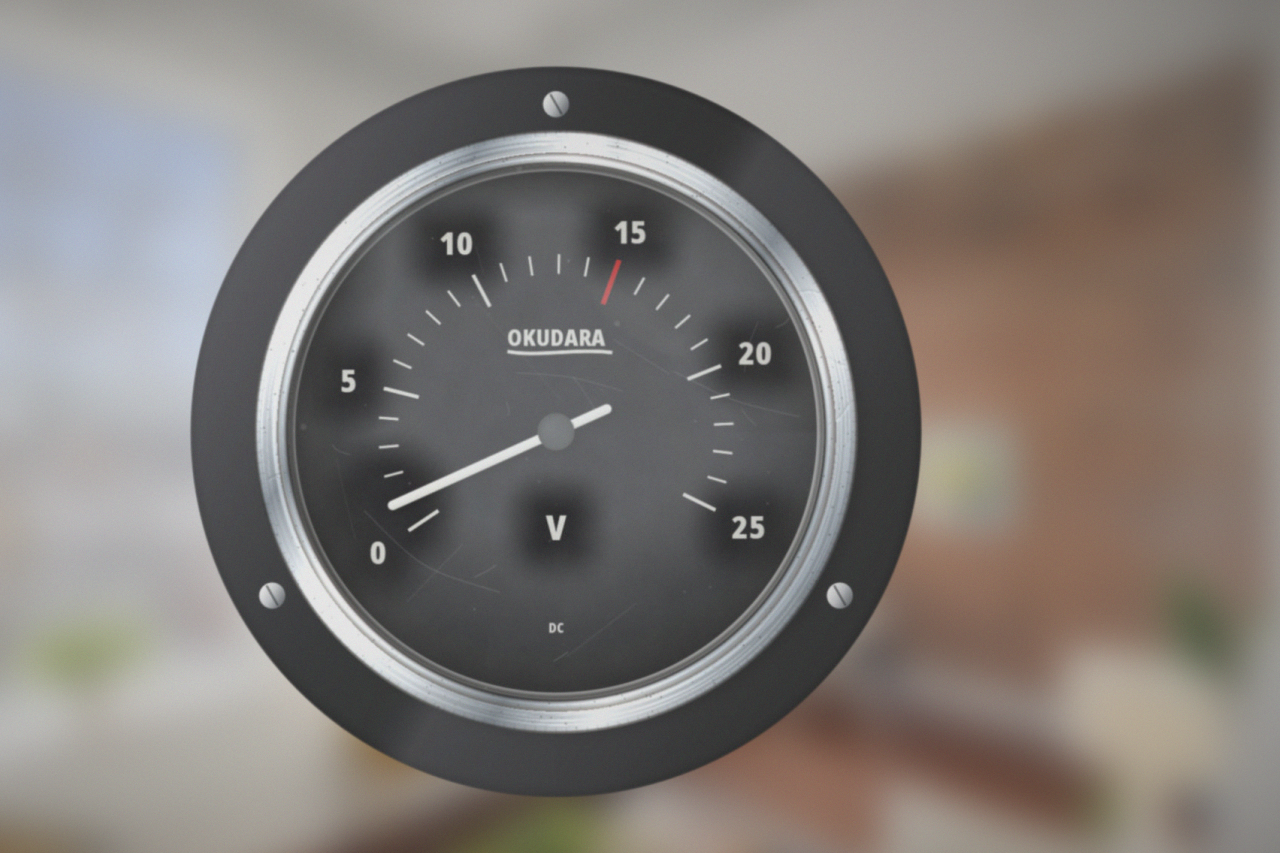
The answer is 1 V
